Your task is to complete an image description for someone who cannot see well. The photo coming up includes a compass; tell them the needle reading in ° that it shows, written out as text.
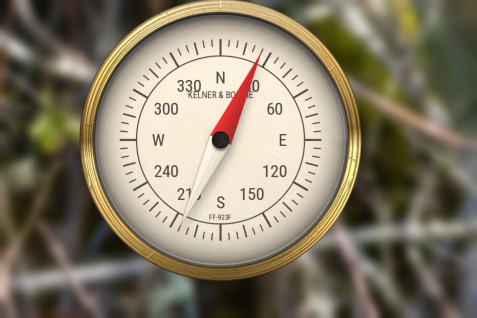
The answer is 25 °
